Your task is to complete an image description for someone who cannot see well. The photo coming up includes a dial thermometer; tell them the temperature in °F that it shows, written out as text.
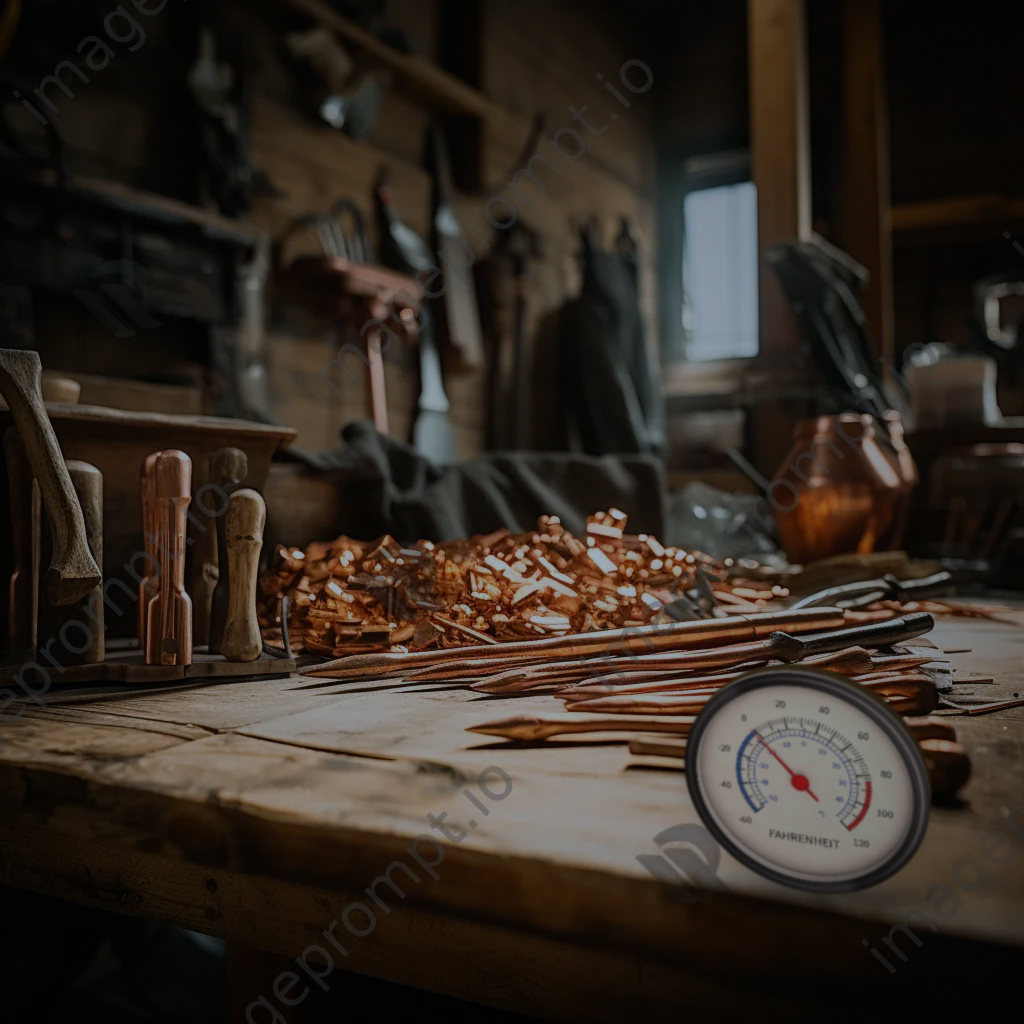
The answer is 0 °F
